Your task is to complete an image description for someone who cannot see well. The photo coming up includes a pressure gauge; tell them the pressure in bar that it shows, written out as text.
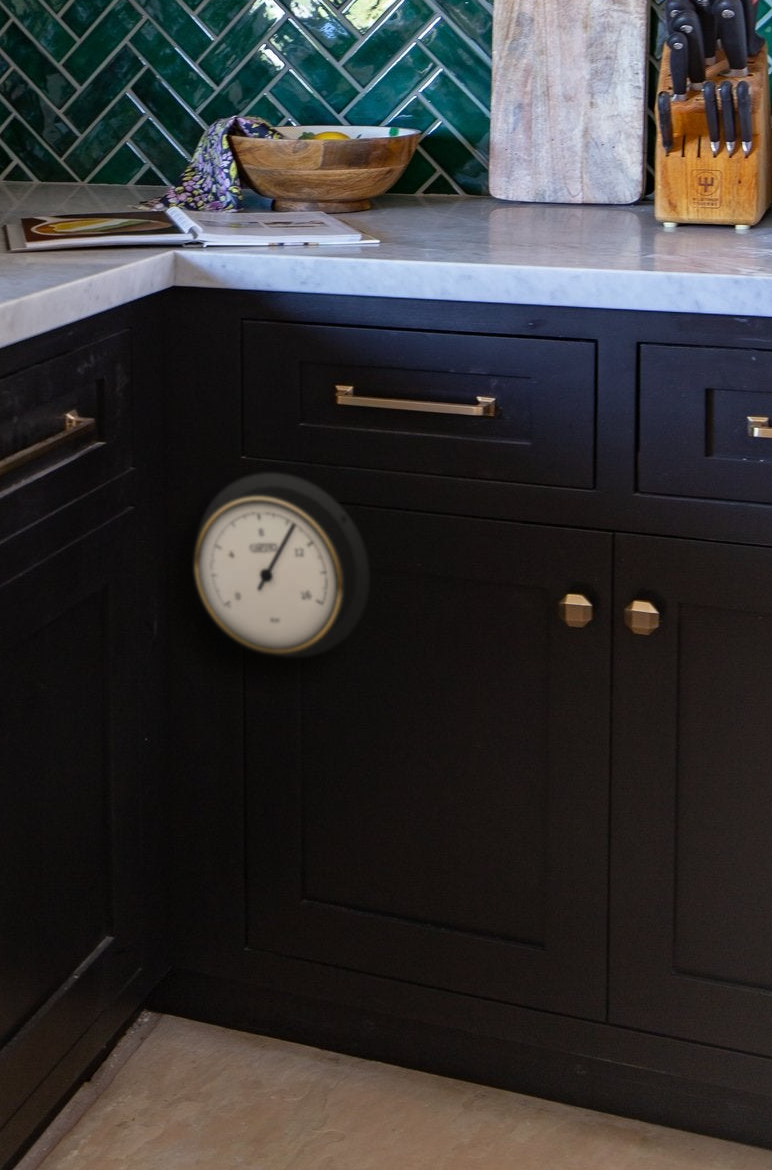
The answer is 10.5 bar
